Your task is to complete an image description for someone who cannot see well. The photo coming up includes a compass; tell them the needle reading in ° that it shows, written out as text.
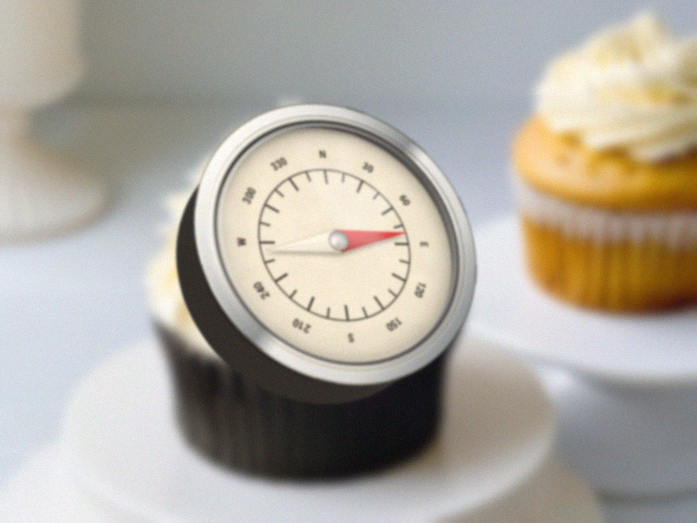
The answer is 82.5 °
